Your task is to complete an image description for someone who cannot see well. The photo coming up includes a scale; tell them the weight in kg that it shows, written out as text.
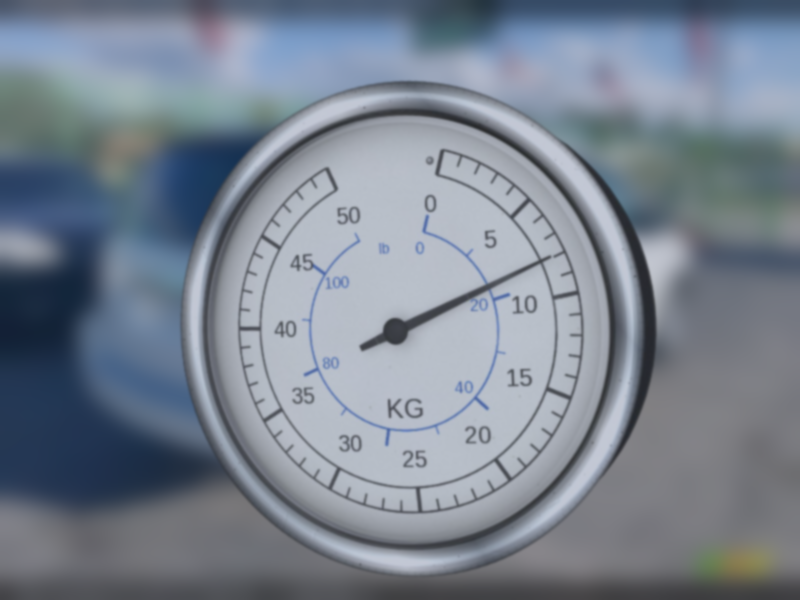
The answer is 8 kg
